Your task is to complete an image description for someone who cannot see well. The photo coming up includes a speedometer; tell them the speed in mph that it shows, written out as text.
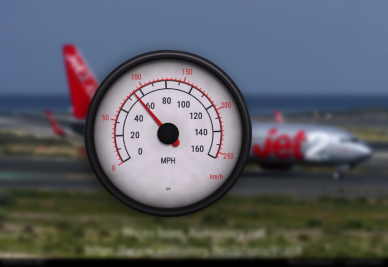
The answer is 55 mph
